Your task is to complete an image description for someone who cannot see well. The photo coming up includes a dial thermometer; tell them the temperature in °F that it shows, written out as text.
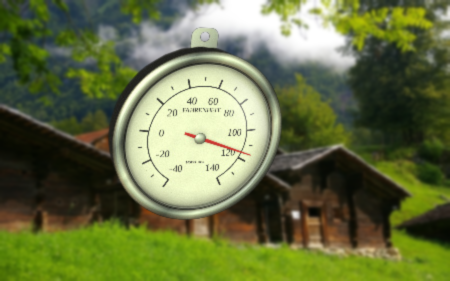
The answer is 115 °F
